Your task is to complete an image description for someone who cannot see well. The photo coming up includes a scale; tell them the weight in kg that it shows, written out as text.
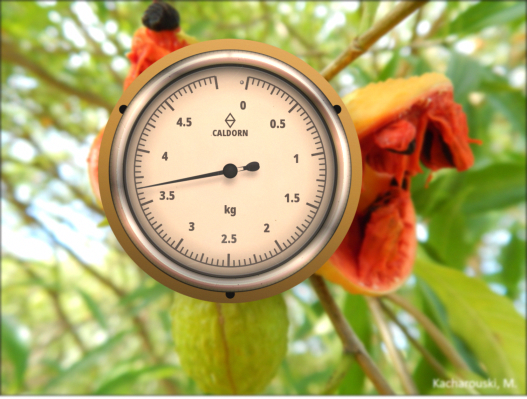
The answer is 3.65 kg
